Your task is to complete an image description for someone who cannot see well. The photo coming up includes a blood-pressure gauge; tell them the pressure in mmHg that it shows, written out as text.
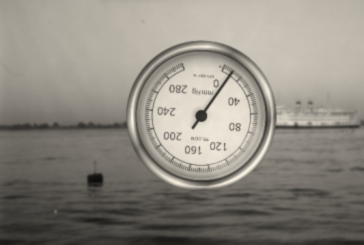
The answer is 10 mmHg
